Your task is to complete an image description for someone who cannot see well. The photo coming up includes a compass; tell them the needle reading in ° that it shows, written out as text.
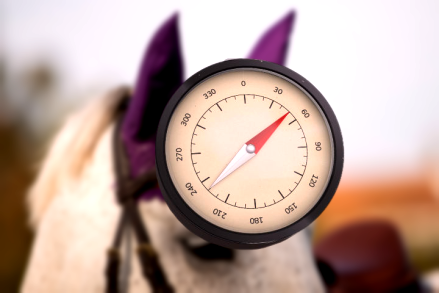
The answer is 50 °
